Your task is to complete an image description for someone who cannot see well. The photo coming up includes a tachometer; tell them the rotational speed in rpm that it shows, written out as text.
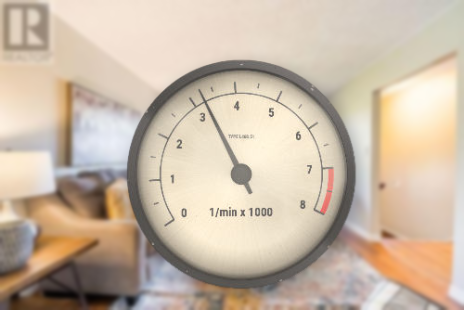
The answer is 3250 rpm
